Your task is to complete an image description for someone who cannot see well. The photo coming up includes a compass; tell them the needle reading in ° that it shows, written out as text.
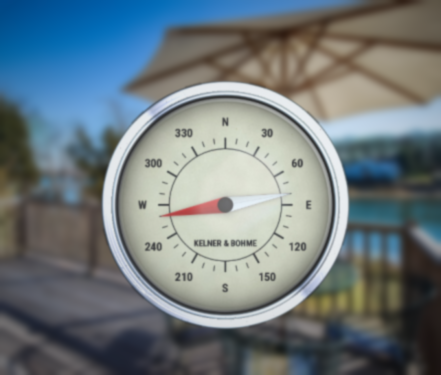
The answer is 260 °
